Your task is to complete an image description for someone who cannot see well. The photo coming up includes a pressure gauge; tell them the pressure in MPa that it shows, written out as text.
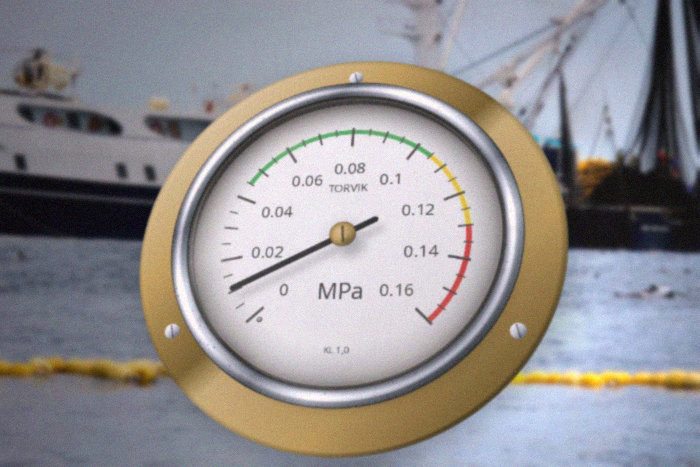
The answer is 0.01 MPa
